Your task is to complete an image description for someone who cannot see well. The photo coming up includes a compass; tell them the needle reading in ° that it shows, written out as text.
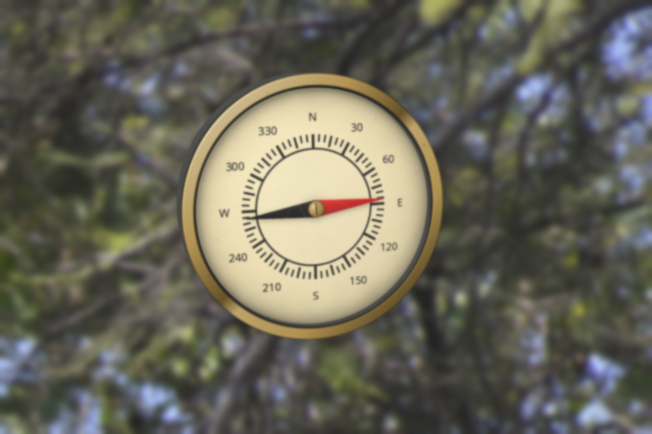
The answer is 85 °
